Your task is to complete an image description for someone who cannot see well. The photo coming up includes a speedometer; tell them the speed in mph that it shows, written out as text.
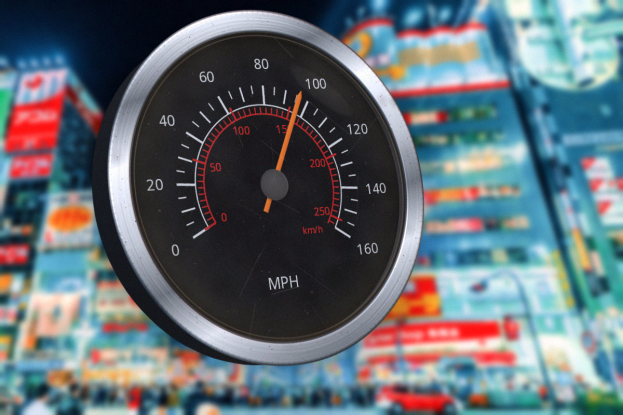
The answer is 95 mph
